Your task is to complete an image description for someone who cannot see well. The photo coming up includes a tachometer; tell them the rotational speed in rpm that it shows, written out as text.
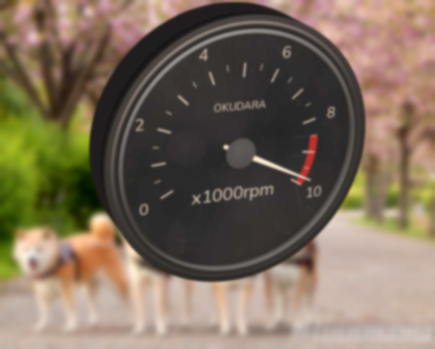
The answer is 9750 rpm
